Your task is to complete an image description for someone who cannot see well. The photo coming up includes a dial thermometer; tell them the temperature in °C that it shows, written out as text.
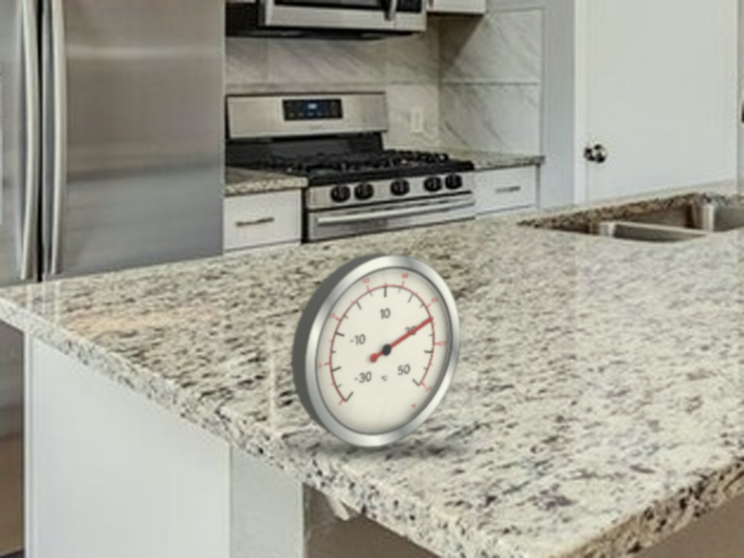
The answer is 30 °C
